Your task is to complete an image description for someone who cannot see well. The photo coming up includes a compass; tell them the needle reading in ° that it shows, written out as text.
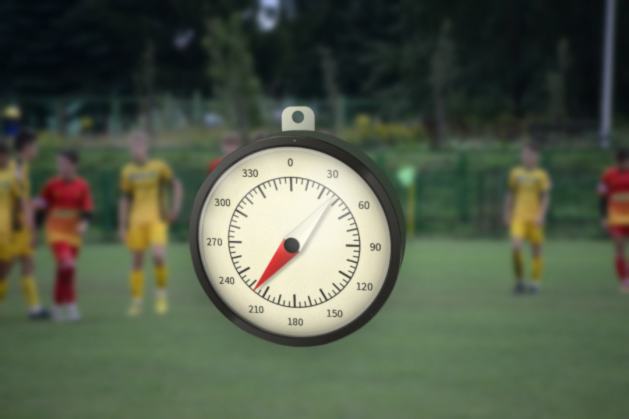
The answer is 220 °
